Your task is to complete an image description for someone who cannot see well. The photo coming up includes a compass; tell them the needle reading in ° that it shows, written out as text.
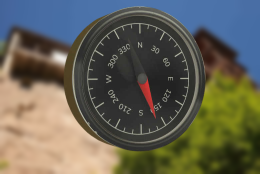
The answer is 160 °
